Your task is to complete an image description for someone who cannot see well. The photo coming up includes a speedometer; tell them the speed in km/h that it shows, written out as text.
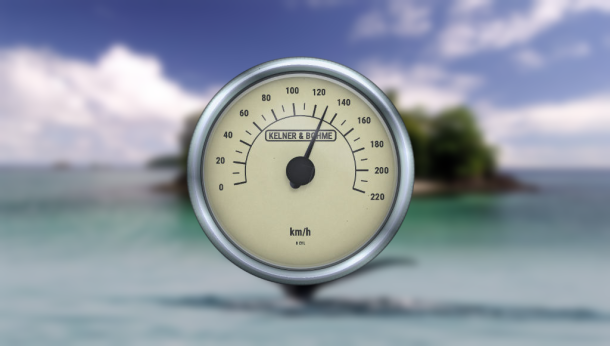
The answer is 130 km/h
